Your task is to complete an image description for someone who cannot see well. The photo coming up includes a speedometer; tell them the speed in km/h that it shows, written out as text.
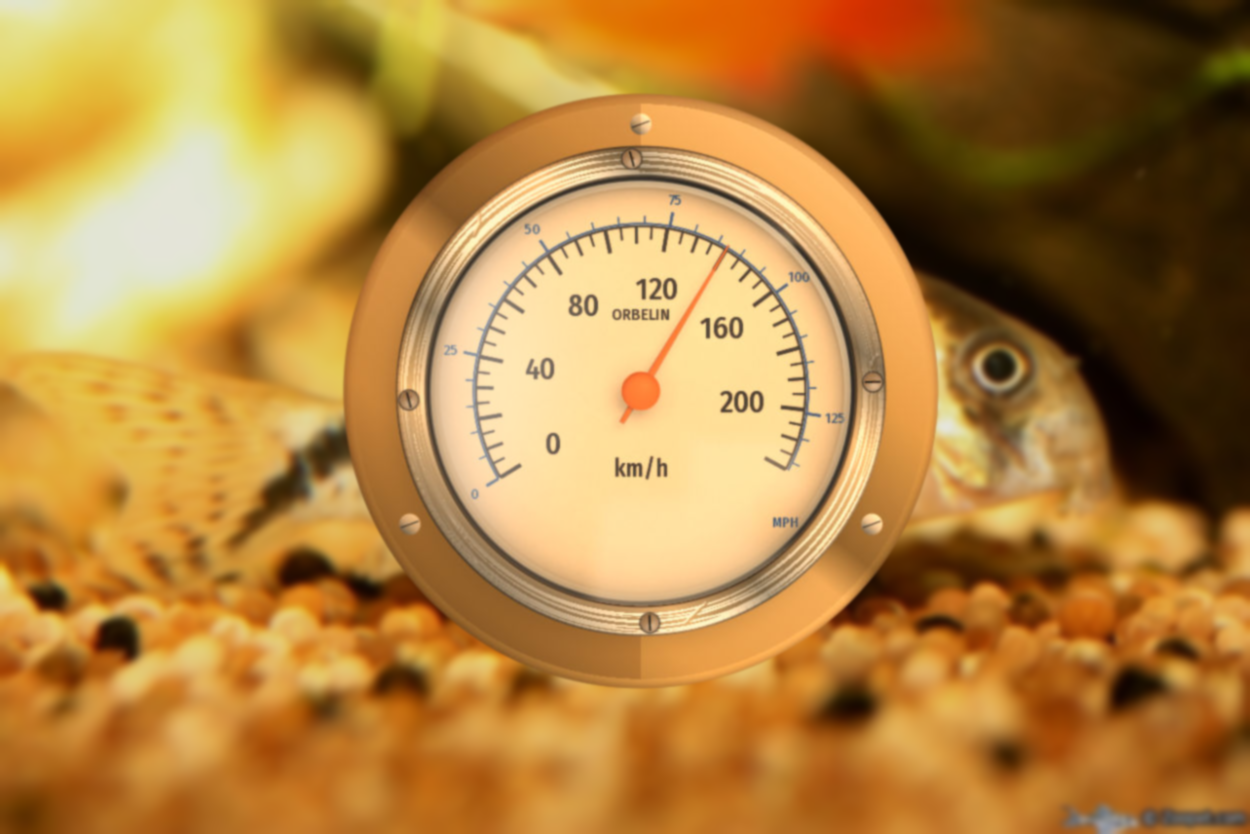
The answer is 140 km/h
